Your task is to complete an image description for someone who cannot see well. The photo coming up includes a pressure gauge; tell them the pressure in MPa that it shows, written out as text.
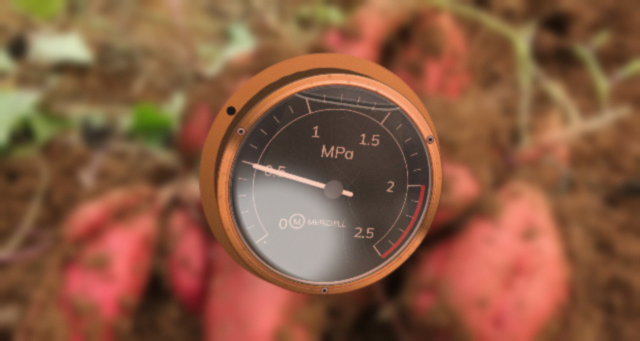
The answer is 0.5 MPa
